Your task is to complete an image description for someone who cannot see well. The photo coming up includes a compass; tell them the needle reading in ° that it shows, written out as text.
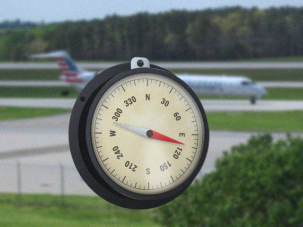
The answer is 105 °
